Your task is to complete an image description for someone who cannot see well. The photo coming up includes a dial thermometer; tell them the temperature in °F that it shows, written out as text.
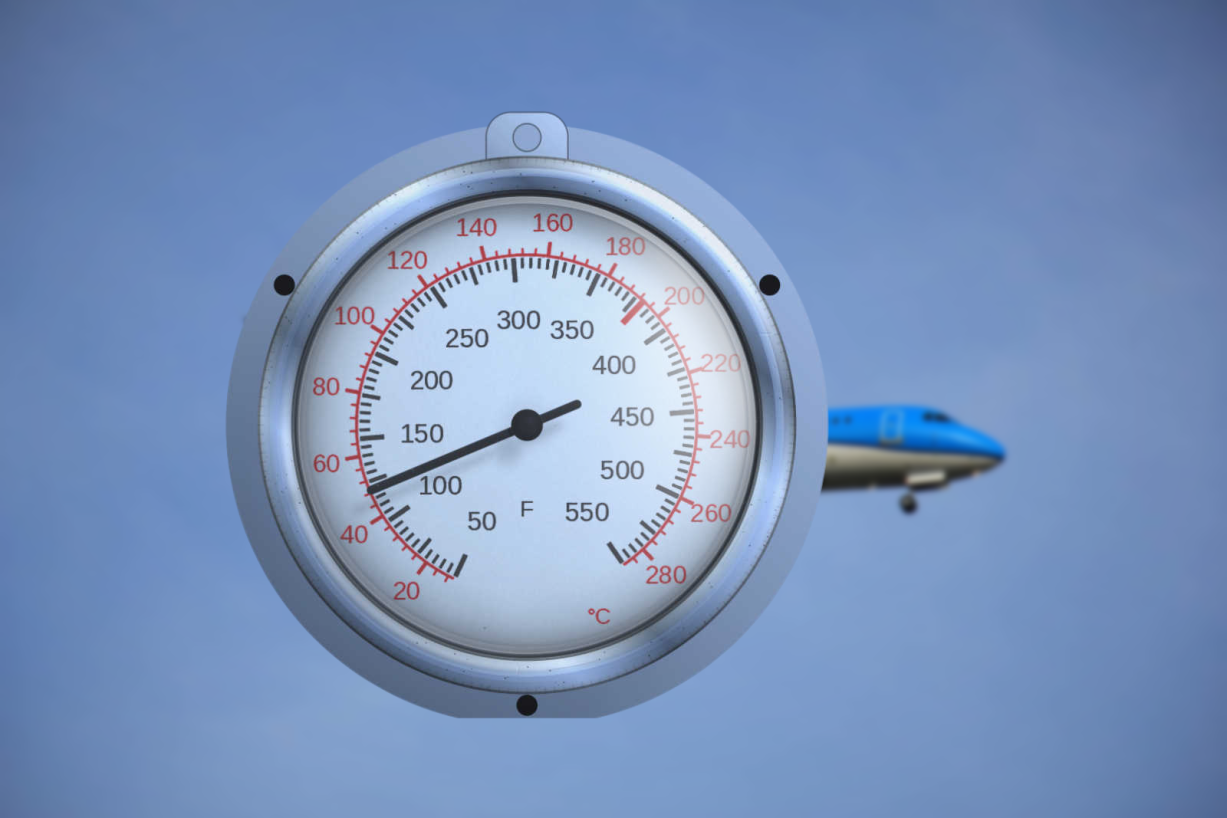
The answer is 120 °F
